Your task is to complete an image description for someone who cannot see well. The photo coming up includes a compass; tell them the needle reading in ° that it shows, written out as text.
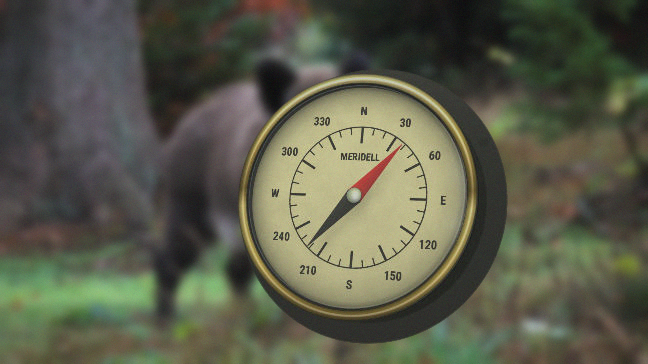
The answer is 40 °
